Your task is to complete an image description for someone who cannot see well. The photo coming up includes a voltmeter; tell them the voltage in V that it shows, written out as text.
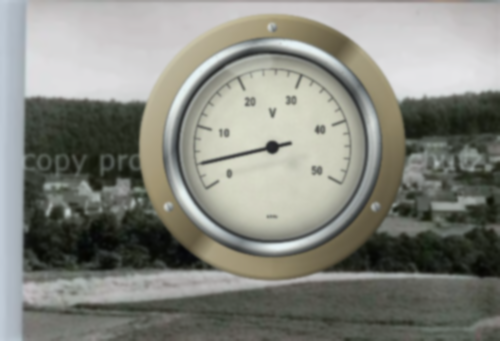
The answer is 4 V
